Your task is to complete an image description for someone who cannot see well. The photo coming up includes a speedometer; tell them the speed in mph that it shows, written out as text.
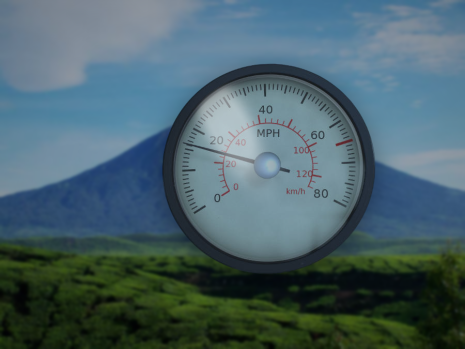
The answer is 16 mph
